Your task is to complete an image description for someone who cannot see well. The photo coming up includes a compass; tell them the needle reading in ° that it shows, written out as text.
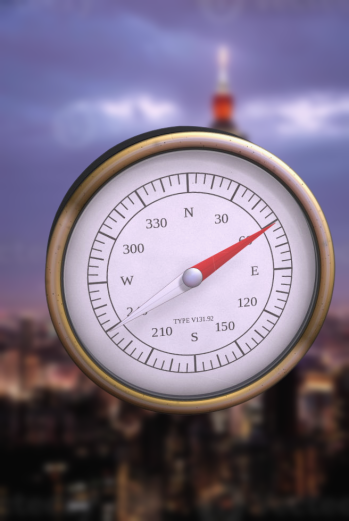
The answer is 60 °
